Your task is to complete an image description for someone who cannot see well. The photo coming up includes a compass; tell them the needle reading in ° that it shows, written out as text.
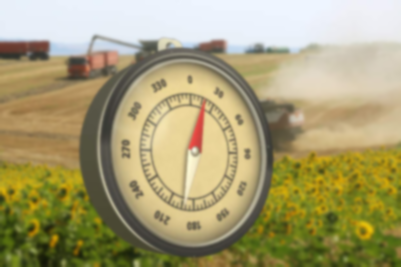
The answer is 15 °
